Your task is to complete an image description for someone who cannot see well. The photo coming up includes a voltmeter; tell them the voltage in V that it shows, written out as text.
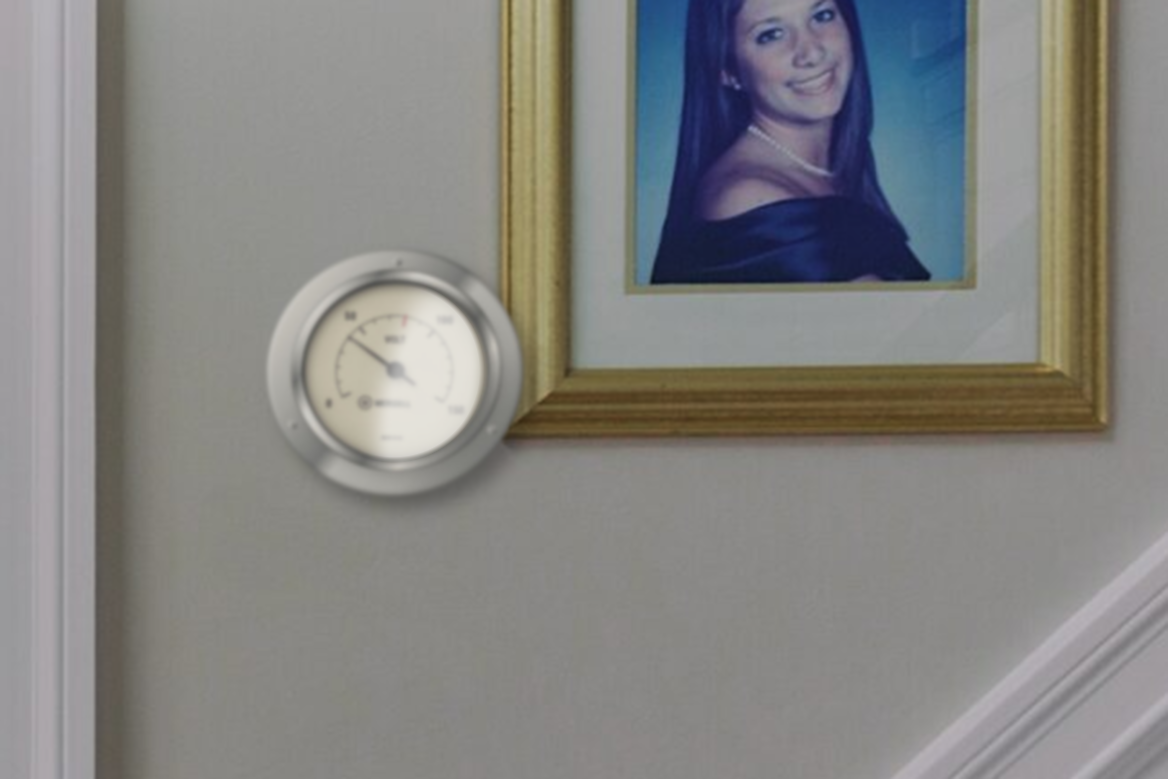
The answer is 40 V
